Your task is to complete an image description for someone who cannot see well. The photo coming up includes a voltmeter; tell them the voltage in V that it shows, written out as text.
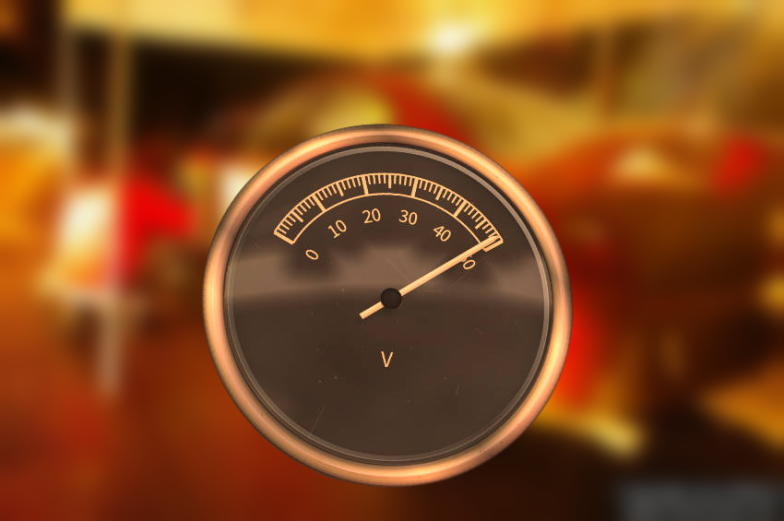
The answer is 49 V
